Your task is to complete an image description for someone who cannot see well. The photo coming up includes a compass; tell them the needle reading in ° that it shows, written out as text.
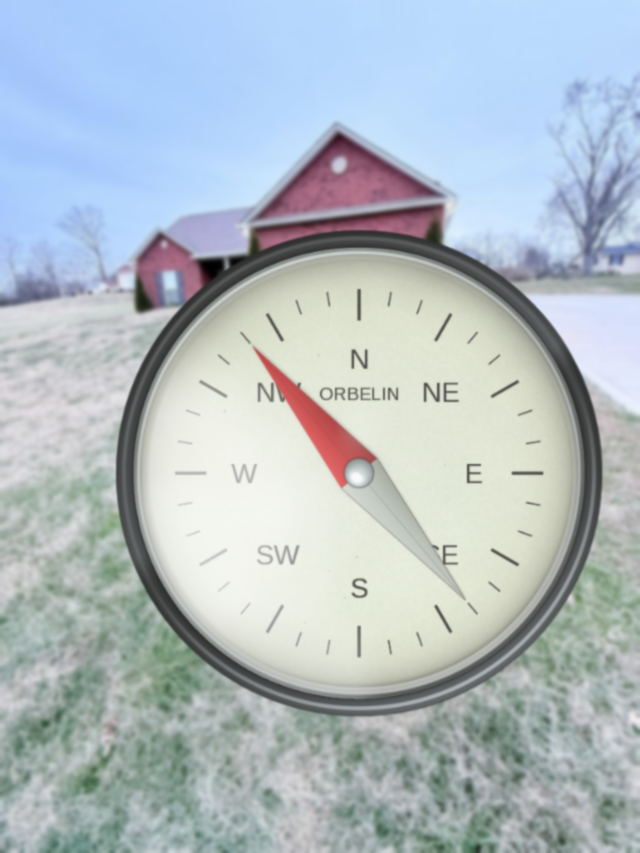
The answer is 320 °
